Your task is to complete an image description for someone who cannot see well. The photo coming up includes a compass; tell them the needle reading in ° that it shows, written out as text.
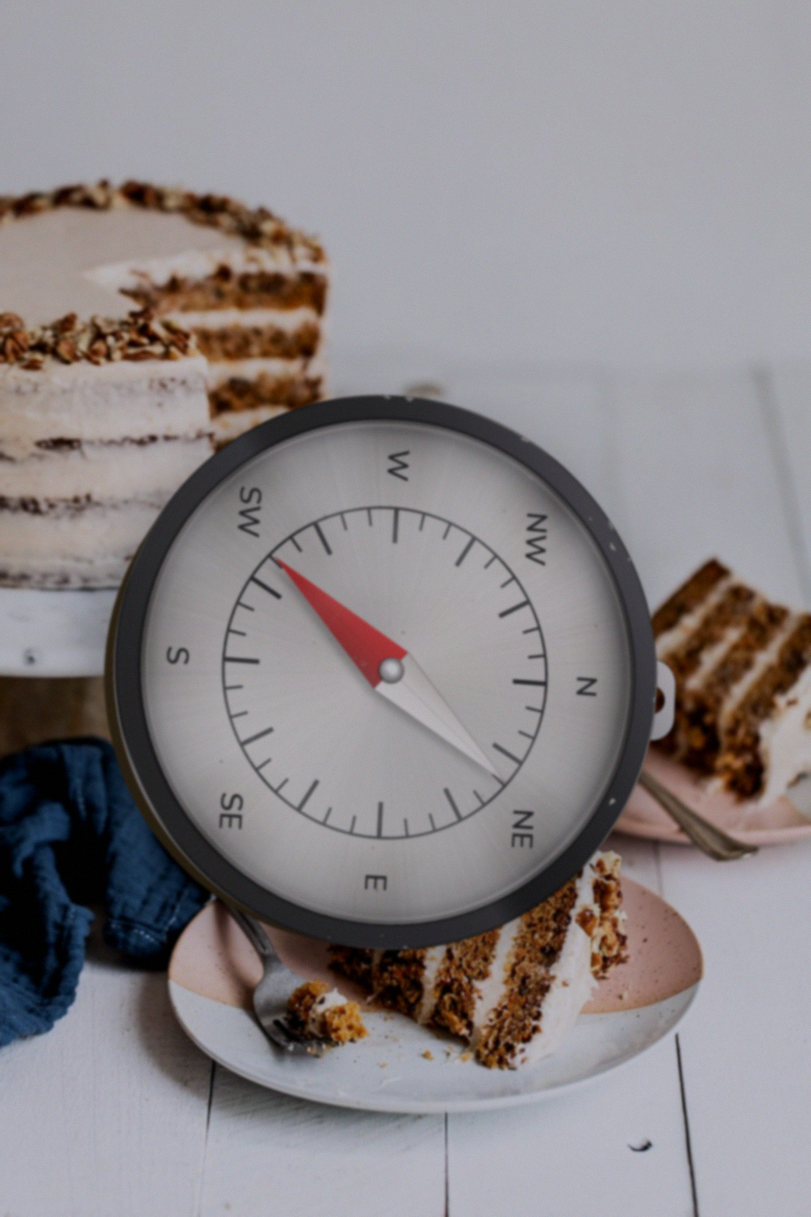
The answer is 220 °
